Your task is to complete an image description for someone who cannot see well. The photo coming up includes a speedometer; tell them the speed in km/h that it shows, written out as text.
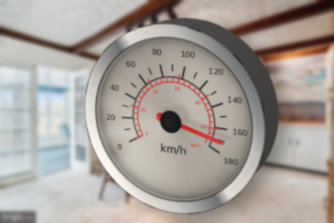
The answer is 170 km/h
